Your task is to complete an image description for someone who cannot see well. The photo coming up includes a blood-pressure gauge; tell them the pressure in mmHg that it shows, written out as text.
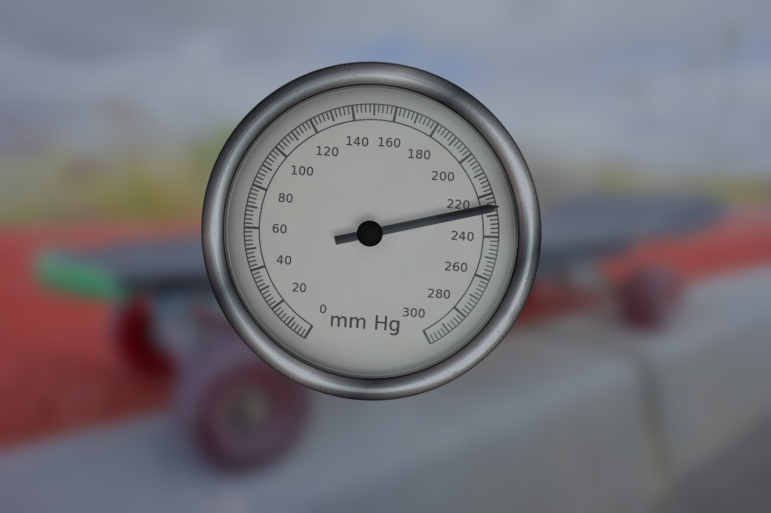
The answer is 226 mmHg
